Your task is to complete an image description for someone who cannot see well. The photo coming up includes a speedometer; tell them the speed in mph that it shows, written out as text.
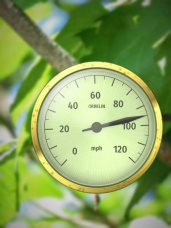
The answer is 95 mph
